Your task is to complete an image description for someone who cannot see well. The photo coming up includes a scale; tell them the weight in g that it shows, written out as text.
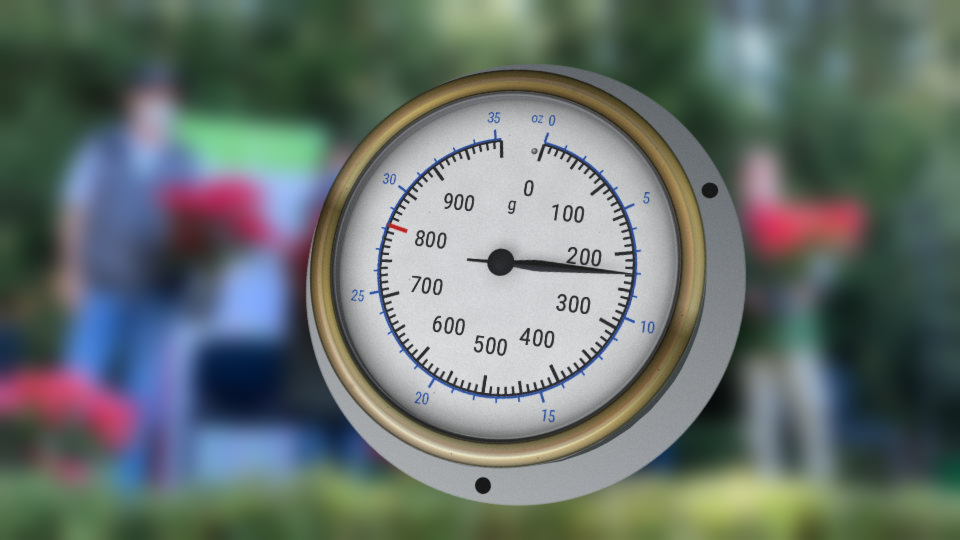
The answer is 230 g
